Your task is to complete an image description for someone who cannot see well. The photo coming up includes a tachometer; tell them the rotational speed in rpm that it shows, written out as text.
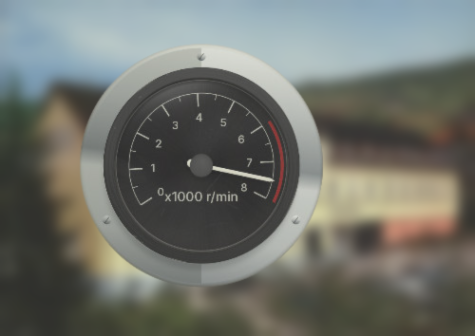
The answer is 7500 rpm
